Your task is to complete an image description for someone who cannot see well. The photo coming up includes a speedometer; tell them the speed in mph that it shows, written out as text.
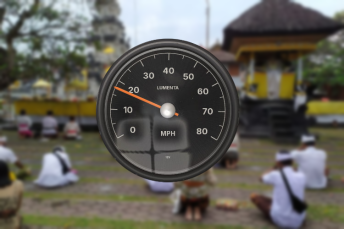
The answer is 17.5 mph
